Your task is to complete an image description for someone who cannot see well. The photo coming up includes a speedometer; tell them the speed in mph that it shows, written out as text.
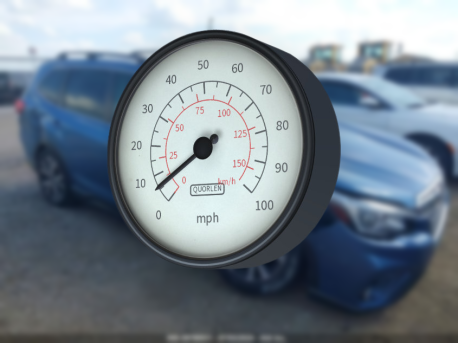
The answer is 5 mph
